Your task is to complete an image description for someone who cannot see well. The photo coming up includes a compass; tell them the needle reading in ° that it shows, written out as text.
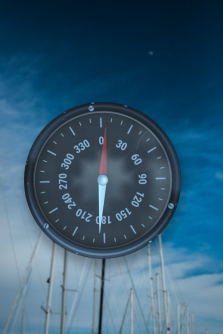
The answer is 5 °
